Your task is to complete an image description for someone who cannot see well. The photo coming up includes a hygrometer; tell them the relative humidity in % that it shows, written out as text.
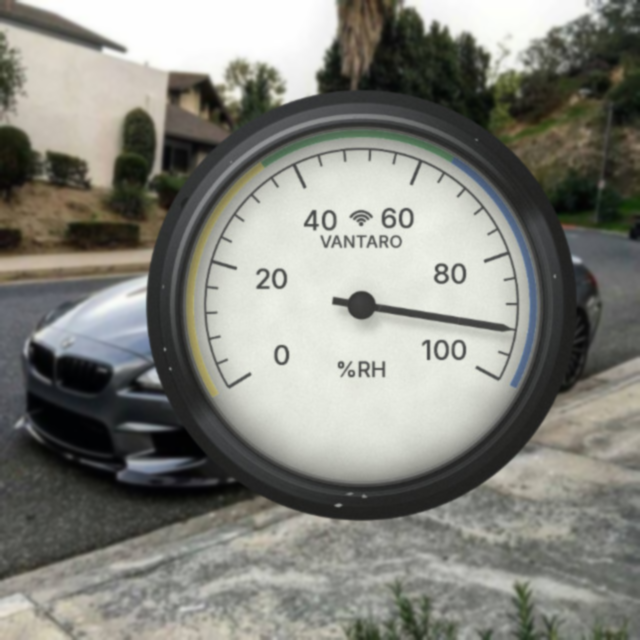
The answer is 92 %
